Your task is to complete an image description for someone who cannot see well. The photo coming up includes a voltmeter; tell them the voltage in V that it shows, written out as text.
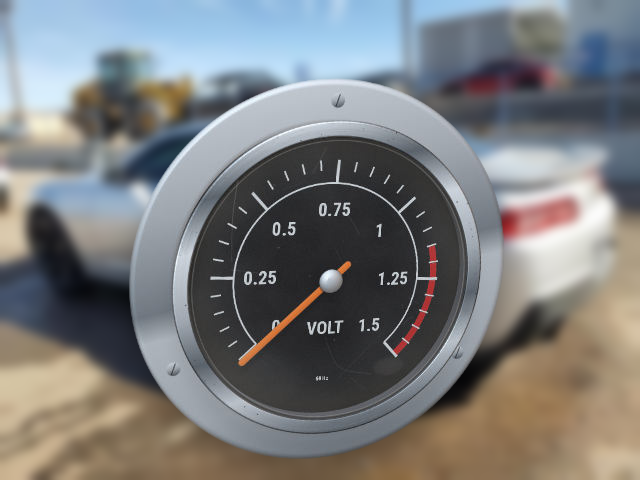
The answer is 0 V
